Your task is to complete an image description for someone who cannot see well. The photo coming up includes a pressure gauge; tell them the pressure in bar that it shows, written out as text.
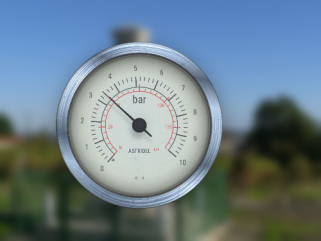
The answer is 3.4 bar
